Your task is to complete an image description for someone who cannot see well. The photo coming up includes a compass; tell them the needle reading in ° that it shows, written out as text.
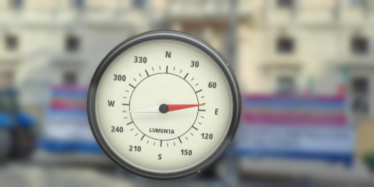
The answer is 80 °
